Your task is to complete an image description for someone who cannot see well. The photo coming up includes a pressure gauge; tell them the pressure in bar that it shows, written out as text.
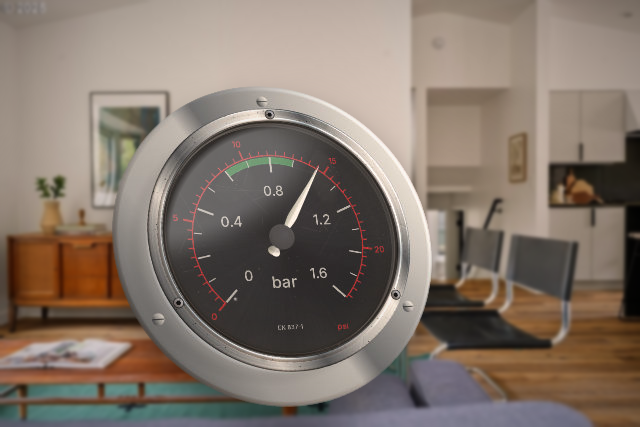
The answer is 1 bar
